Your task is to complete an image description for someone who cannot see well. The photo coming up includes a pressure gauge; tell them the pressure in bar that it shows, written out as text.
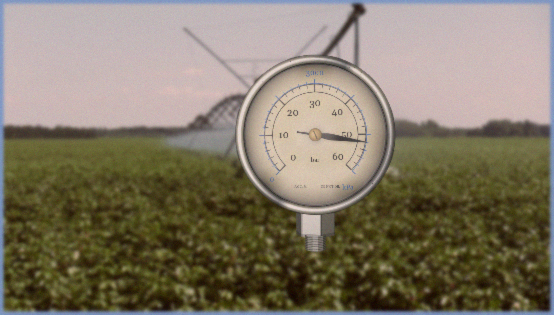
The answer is 52 bar
